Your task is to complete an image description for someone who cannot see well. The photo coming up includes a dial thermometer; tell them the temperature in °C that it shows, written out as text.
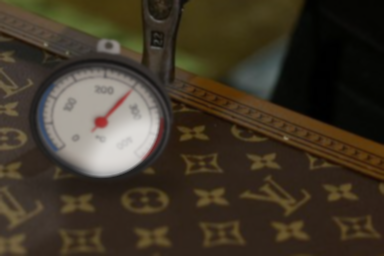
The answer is 250 °C
